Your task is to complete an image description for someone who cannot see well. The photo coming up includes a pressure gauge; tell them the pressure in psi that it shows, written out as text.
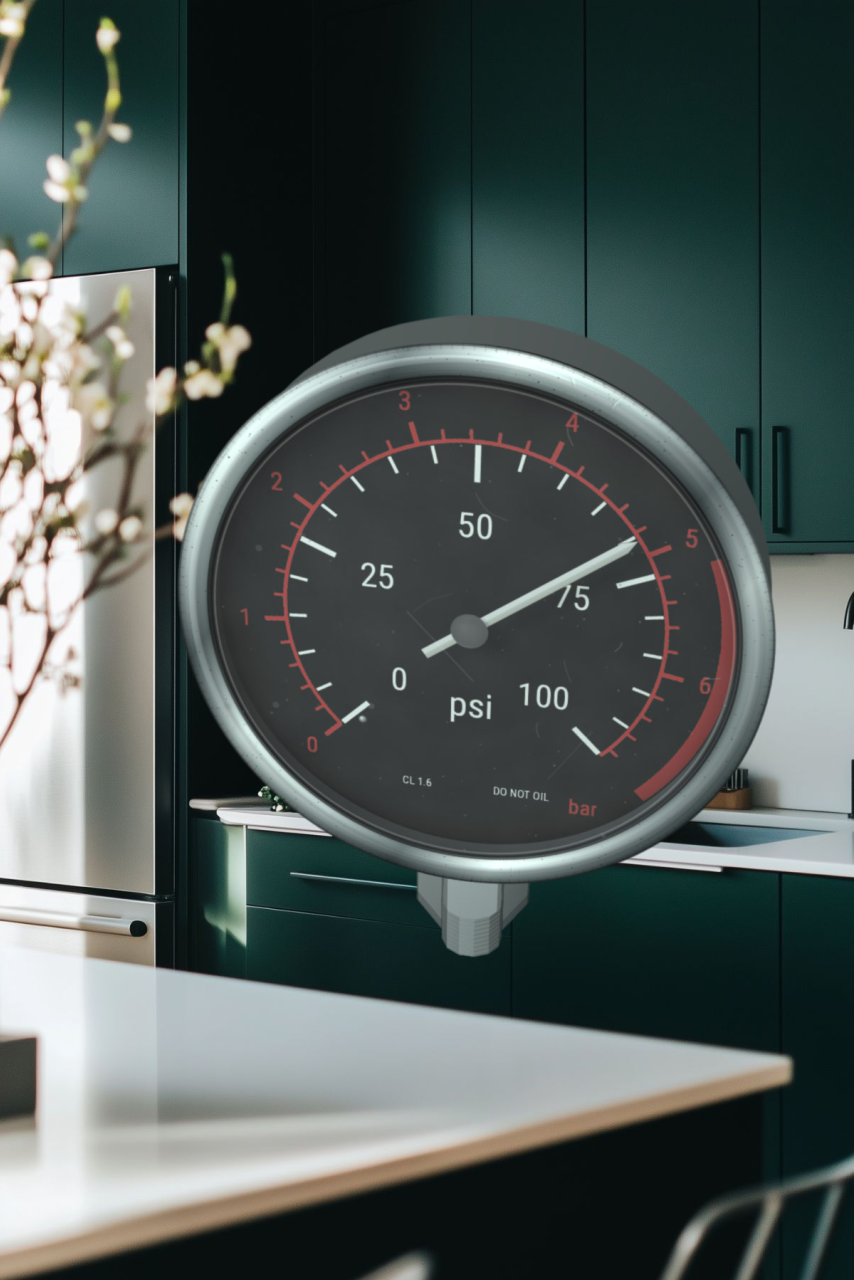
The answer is 70 psi
